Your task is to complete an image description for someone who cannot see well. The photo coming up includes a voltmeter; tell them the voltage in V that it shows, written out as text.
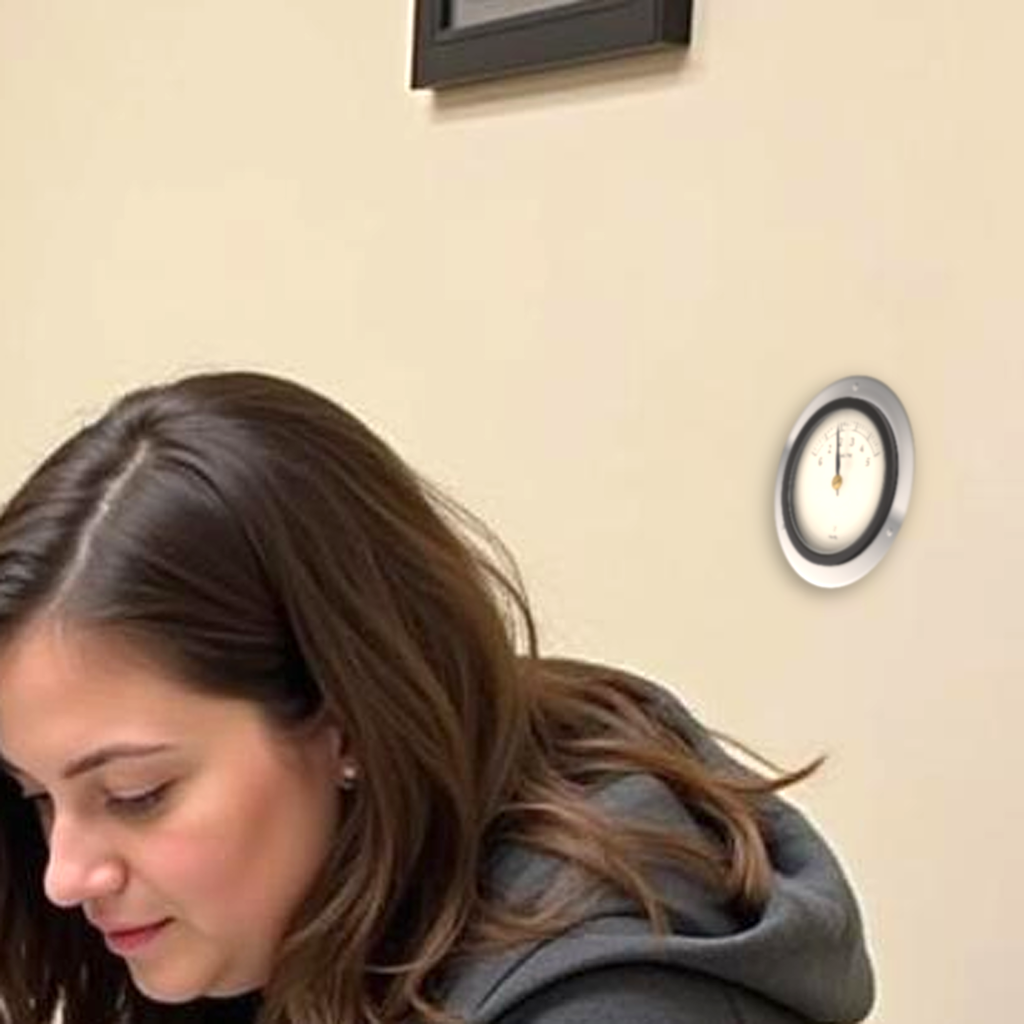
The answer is 2 V
